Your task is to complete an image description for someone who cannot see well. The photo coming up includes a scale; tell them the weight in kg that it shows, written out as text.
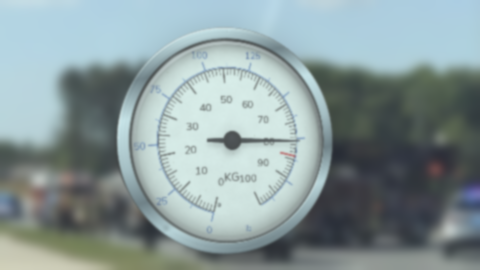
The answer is 80 kg
